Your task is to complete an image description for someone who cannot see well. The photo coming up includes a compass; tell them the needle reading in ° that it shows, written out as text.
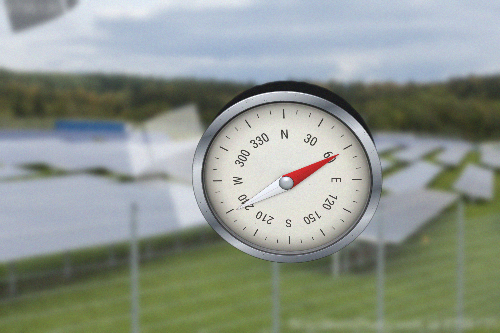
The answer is 60 °
